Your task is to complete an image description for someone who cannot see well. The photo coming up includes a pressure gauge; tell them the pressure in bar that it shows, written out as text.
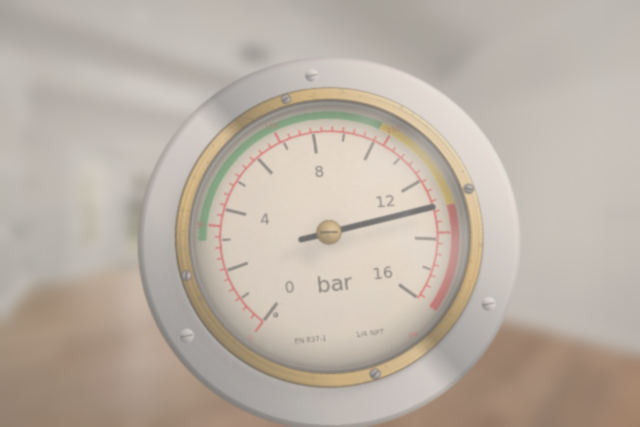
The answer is 13 bar
